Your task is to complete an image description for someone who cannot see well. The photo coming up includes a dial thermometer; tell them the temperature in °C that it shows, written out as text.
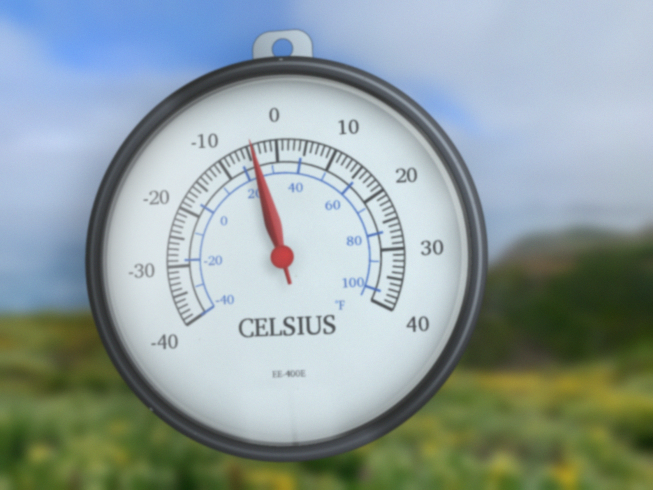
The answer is -4 °C
